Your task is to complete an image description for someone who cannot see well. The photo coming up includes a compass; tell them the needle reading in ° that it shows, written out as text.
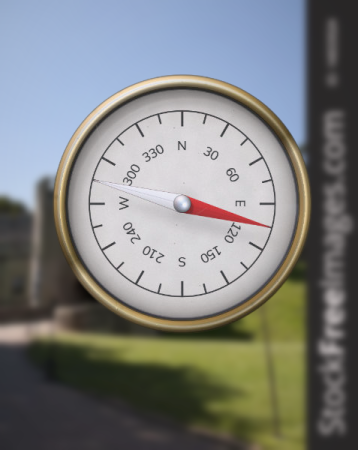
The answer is 105 °
